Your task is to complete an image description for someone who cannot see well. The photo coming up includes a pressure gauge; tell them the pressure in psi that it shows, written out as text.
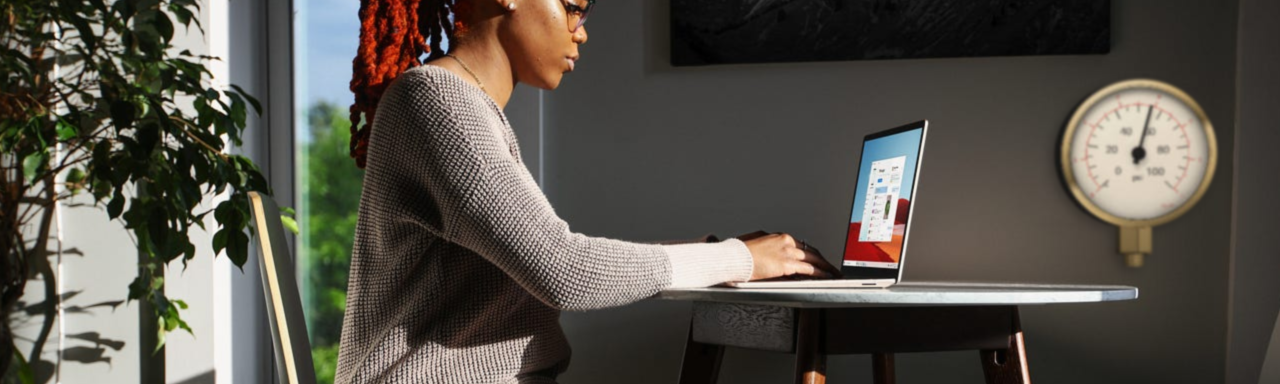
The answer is 55 psi
